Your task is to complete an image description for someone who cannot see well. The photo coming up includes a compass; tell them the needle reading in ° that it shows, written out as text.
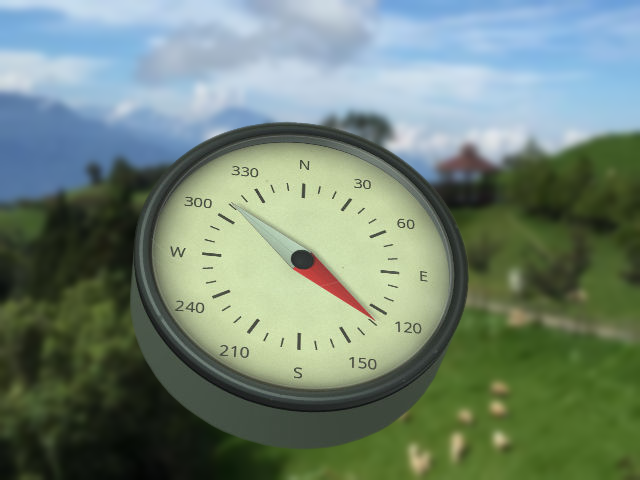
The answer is 130 °
